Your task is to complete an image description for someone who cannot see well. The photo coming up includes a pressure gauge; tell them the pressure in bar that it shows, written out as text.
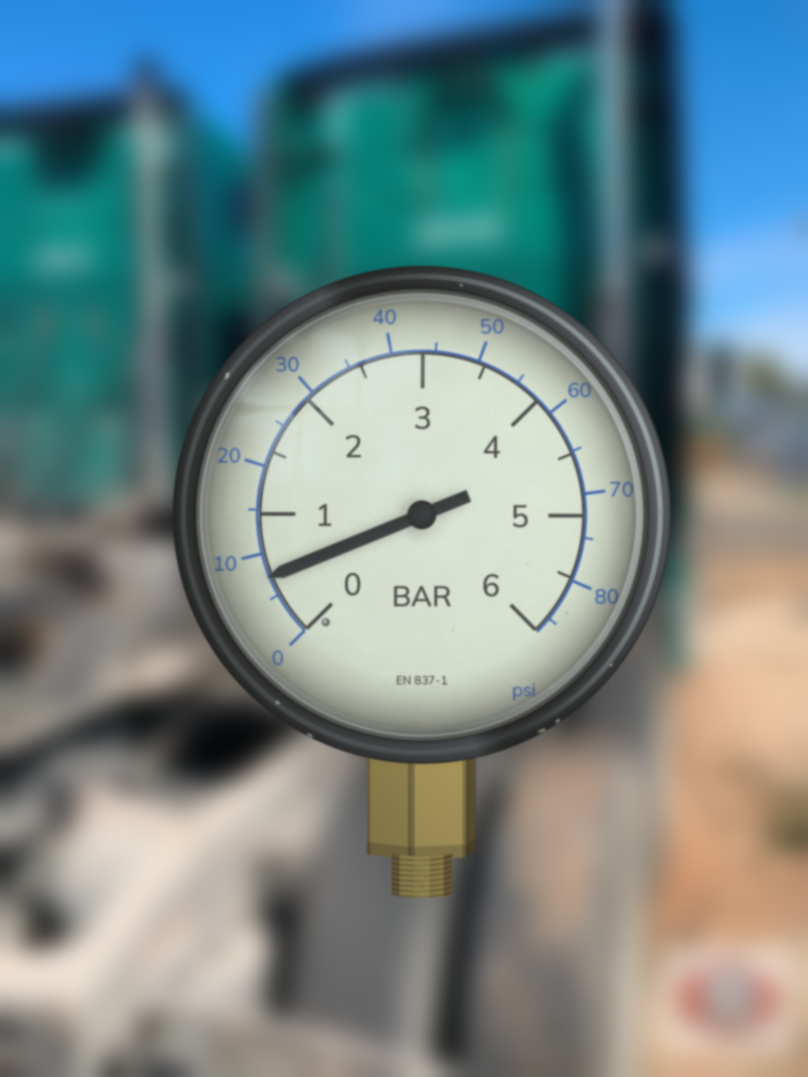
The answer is 0.5 bar
